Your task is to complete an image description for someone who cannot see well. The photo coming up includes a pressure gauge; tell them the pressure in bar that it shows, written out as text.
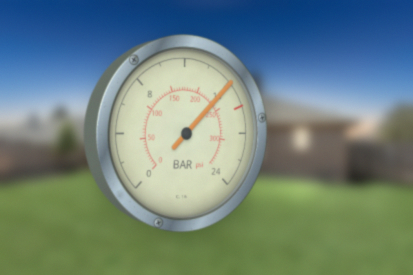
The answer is 16 bar
